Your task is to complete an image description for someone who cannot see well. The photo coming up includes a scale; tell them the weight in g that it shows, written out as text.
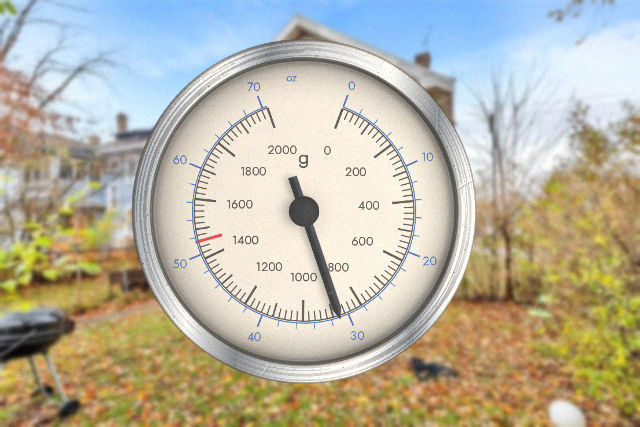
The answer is 880 g
